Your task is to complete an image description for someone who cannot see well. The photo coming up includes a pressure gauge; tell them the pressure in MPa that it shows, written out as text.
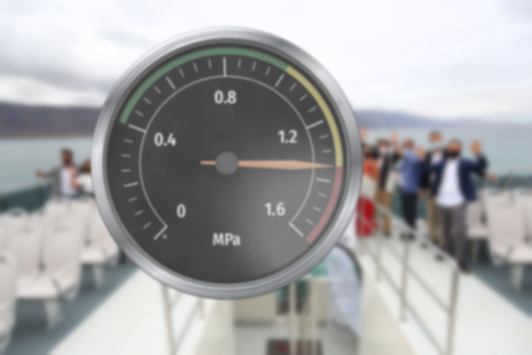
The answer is 1.35 MPa
